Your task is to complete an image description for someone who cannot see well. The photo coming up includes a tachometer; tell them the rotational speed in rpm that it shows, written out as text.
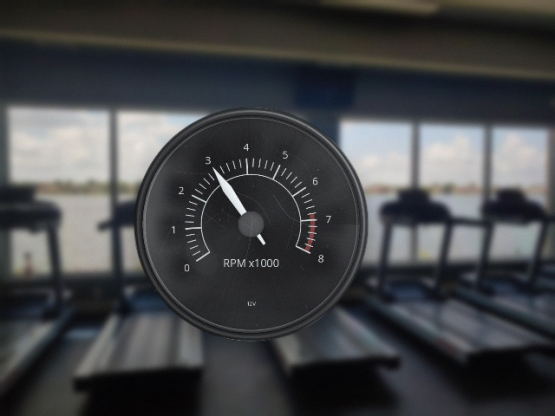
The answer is 3000 rpm
